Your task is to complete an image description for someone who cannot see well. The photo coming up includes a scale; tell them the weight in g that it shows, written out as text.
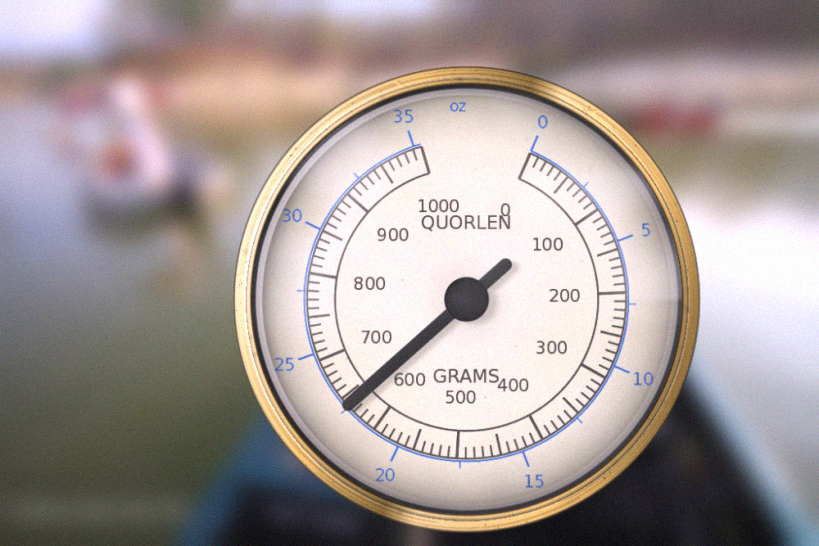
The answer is 640 g
